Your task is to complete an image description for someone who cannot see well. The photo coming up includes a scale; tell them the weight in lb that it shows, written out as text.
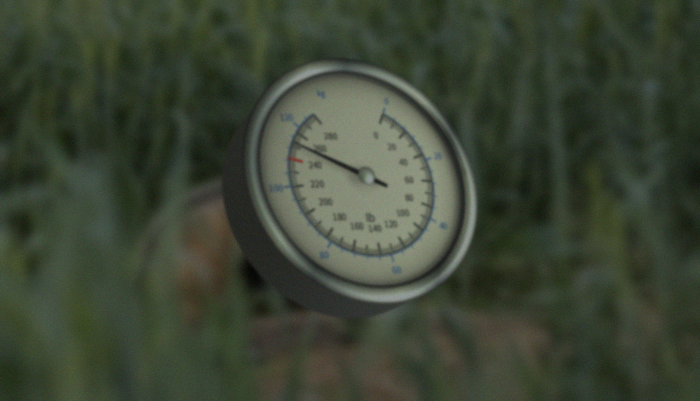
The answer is 250 lb
